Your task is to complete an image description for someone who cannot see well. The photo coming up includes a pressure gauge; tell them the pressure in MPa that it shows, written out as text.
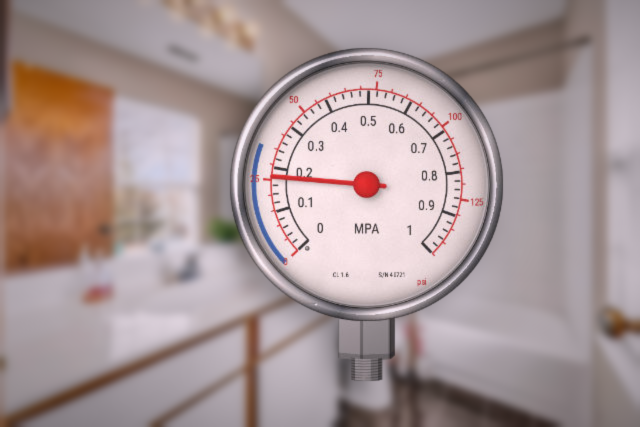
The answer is 0.18 MPa
